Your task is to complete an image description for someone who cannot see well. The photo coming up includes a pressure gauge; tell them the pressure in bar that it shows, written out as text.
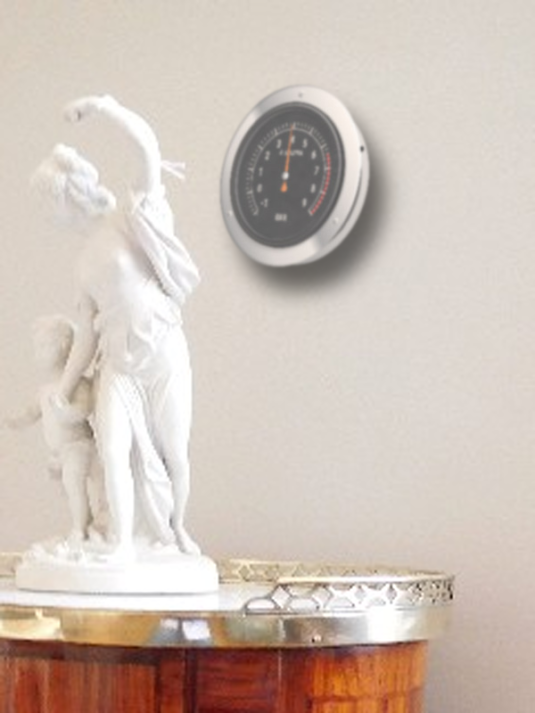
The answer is 4 bar
